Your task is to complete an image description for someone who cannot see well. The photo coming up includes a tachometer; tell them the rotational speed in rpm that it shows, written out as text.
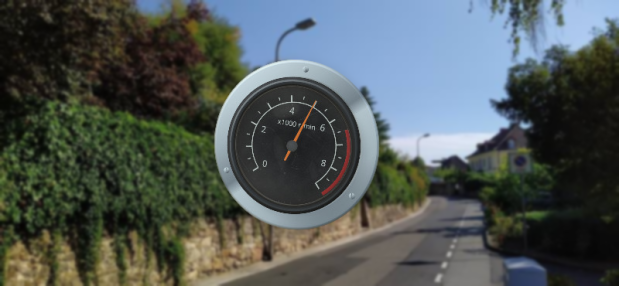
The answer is 5000 rpm
